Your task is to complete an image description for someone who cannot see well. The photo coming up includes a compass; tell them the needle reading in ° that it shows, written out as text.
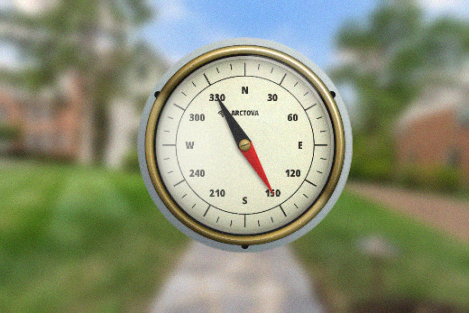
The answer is 150 °
